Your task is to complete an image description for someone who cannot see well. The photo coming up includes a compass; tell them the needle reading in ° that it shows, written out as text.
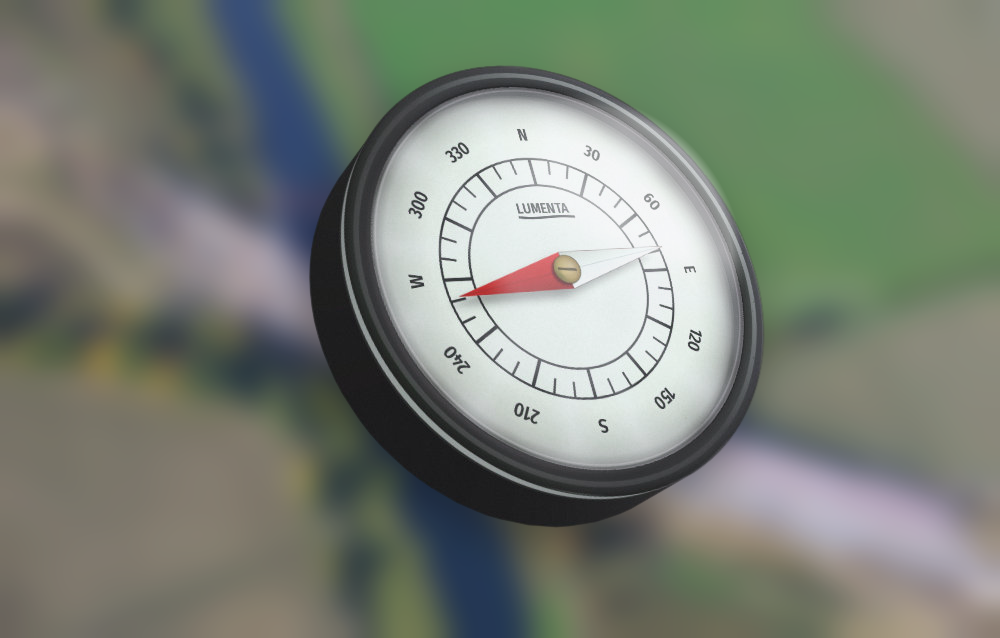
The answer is 260 °
